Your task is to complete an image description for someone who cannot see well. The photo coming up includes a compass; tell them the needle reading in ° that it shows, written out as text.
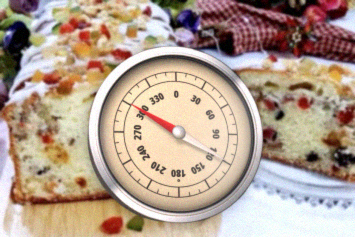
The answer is 300 °
